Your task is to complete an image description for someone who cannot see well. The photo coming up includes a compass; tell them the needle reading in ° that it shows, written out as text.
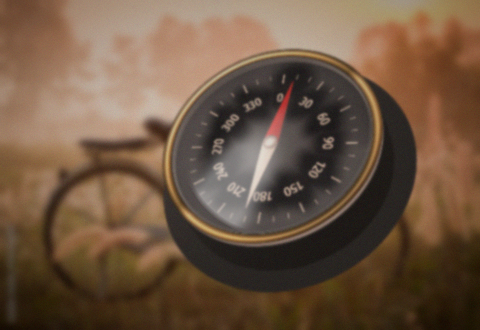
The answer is 10 °
